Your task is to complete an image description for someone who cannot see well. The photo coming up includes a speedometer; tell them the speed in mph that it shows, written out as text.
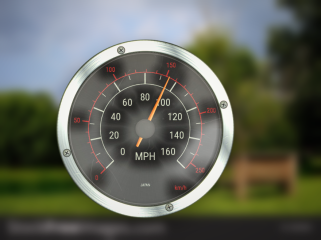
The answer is 95 mph
